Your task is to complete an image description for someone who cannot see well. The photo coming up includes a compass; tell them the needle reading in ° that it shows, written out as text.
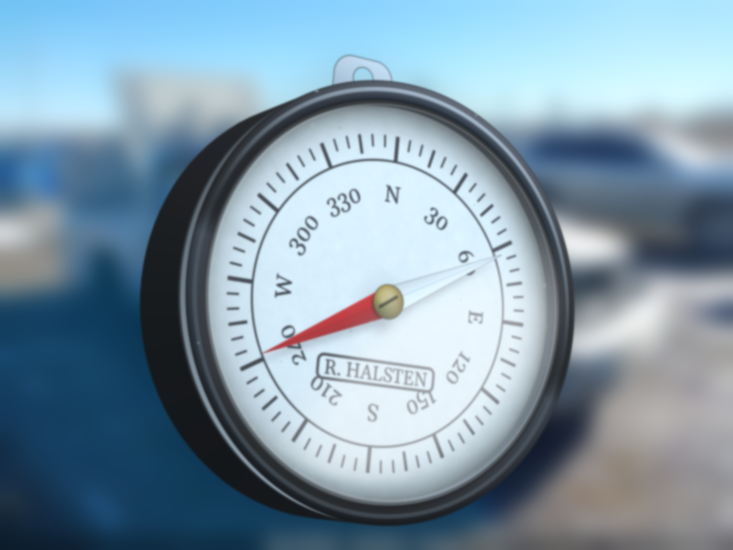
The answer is 242.5 °
